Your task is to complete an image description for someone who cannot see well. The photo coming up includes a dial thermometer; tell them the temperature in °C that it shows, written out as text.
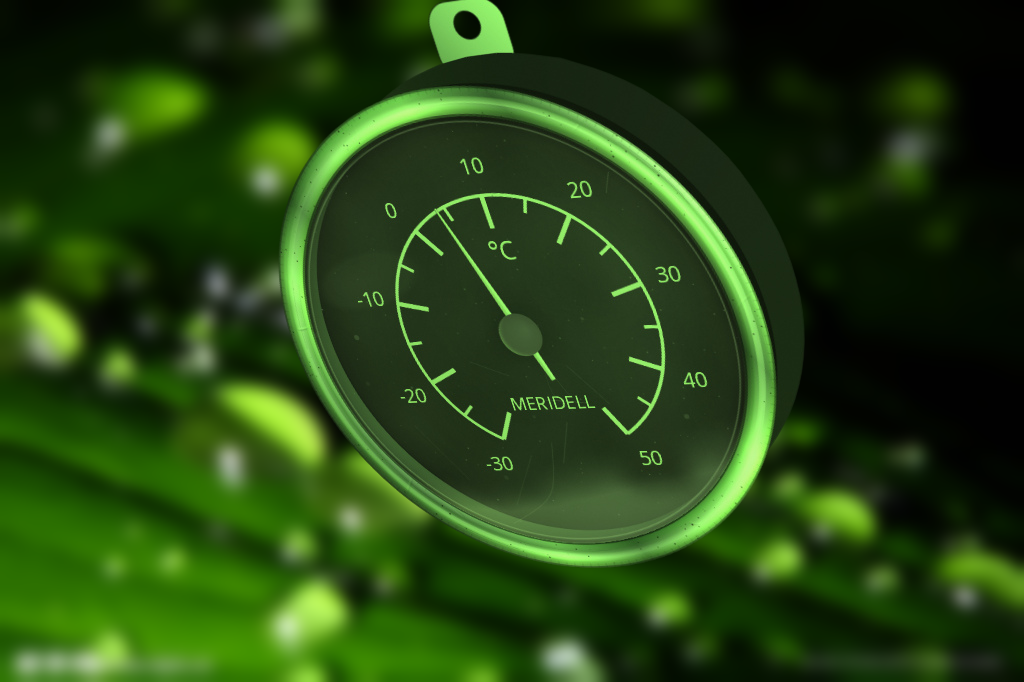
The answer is 5 °C
